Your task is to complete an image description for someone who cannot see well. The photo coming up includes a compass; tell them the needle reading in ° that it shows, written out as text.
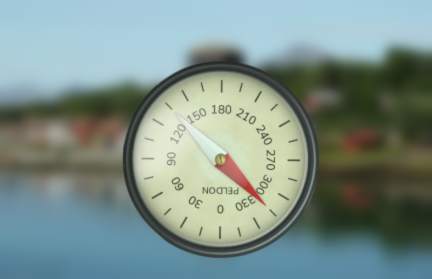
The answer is 315 °
